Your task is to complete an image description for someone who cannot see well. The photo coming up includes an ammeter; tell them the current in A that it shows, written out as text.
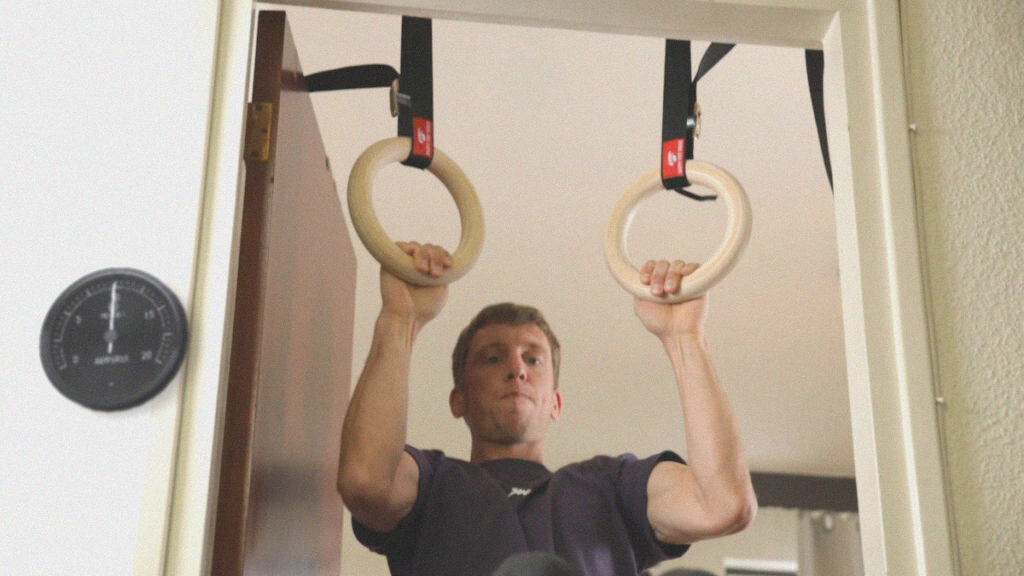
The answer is 10 A
